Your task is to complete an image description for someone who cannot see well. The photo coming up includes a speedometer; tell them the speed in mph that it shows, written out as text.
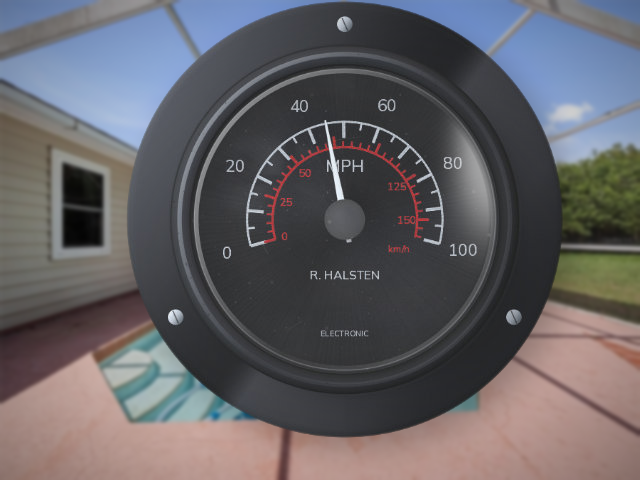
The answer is 45 mph
